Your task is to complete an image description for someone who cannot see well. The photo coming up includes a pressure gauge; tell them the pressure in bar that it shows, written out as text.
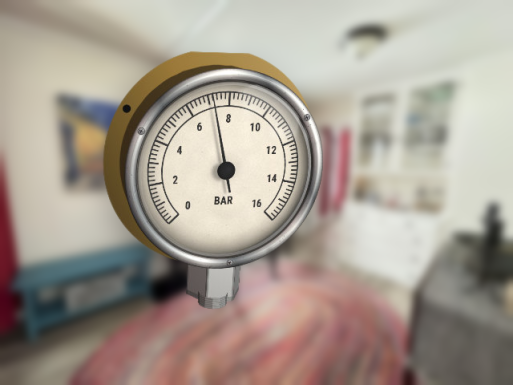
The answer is 7.2 bar
